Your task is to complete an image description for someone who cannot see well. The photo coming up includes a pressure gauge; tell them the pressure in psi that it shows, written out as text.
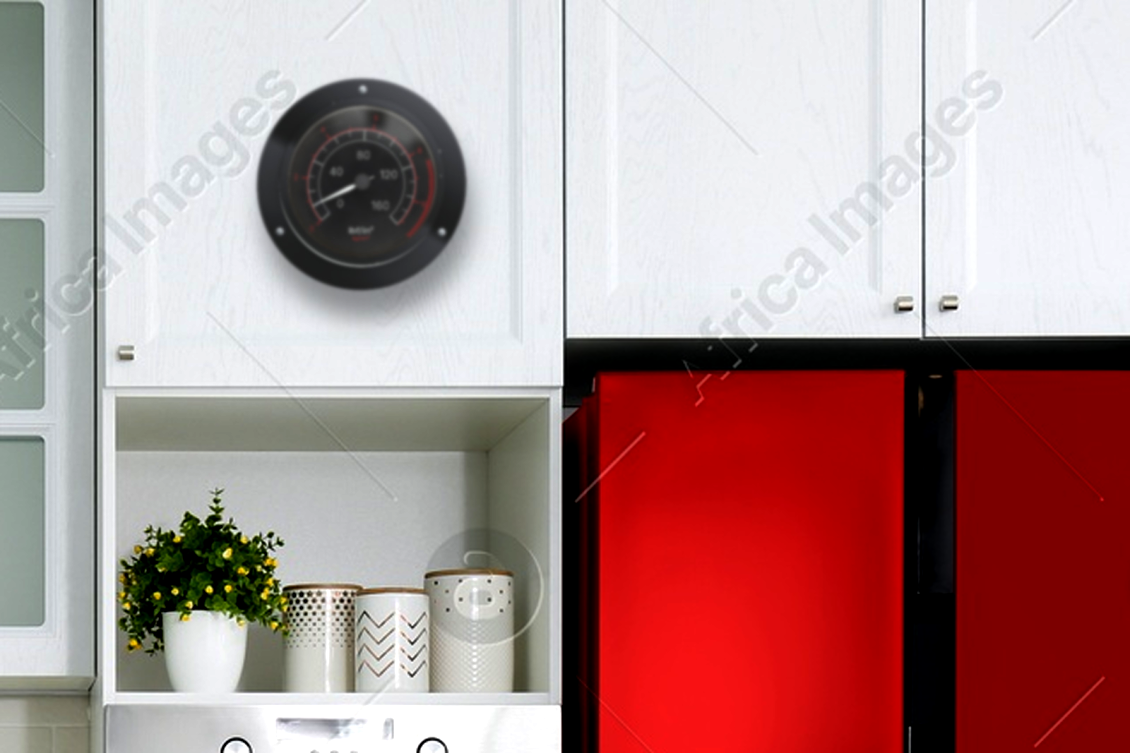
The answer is 10 psi
